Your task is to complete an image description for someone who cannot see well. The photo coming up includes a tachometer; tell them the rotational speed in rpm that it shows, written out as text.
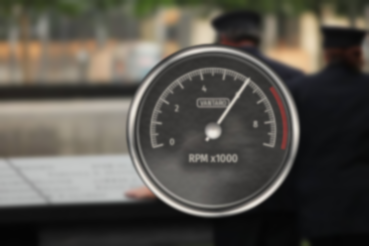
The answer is 6000 rpm
